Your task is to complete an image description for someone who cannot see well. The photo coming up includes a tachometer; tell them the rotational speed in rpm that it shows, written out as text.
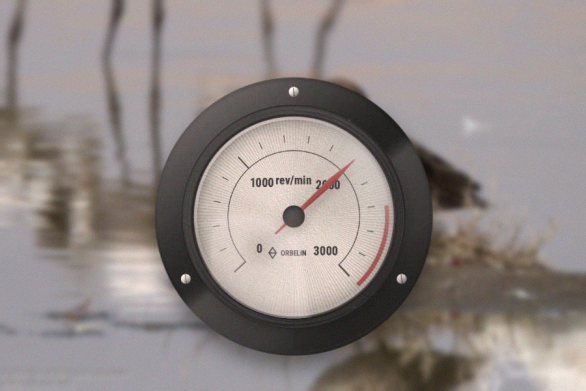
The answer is 2000 rpm
